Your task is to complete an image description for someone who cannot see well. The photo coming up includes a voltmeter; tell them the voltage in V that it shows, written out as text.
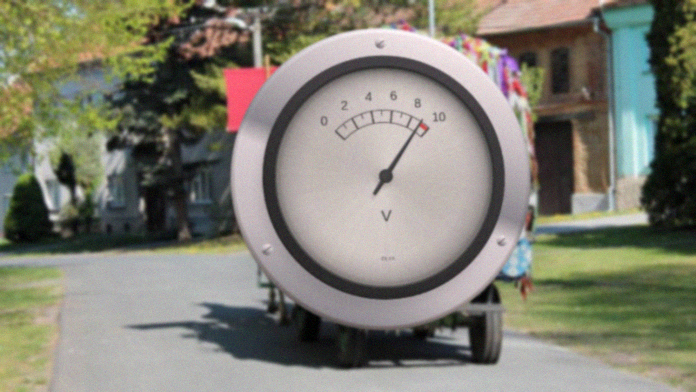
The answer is 9 V
